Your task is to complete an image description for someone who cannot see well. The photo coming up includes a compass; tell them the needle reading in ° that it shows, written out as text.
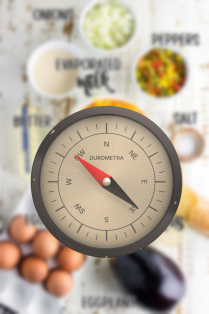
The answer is 310 °
